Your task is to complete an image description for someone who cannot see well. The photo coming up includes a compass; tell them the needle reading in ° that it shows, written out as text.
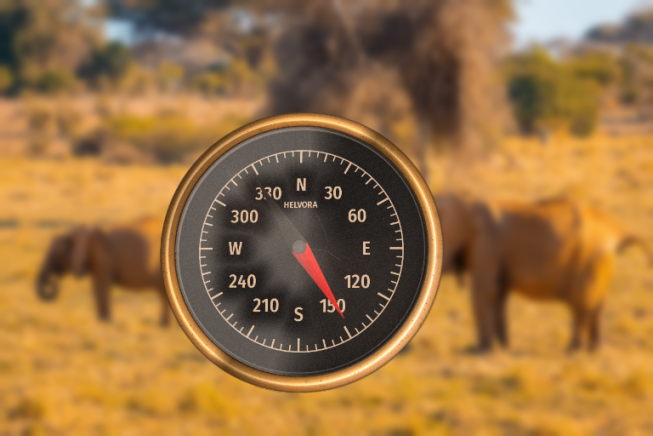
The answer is 147.5 °
